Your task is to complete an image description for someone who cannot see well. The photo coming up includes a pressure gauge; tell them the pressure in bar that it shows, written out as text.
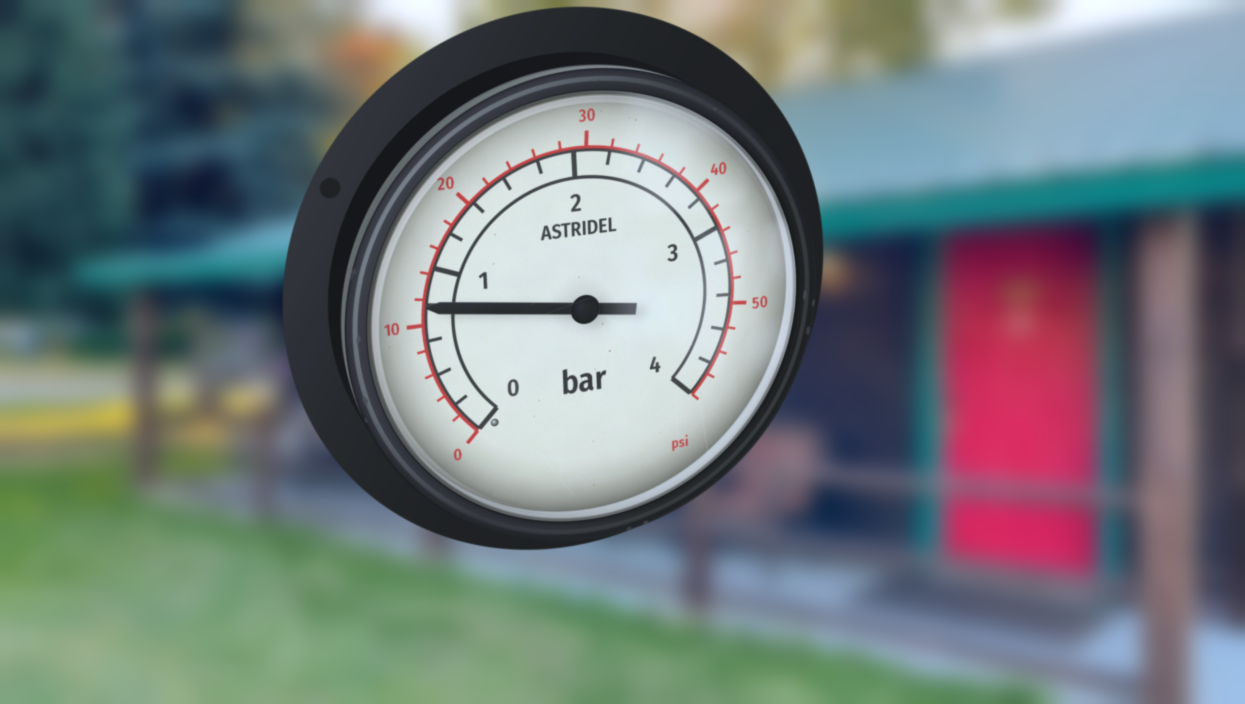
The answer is 0.8 bar
